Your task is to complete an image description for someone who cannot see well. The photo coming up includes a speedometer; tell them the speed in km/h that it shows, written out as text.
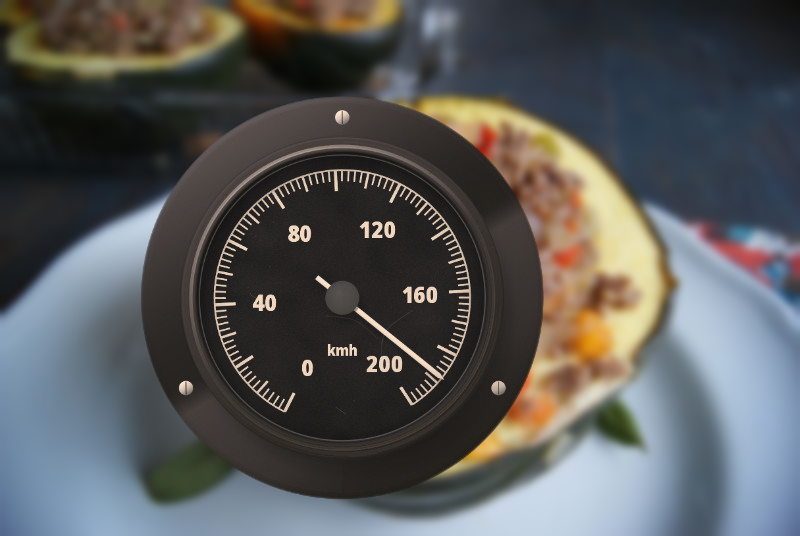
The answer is 188 km/h
